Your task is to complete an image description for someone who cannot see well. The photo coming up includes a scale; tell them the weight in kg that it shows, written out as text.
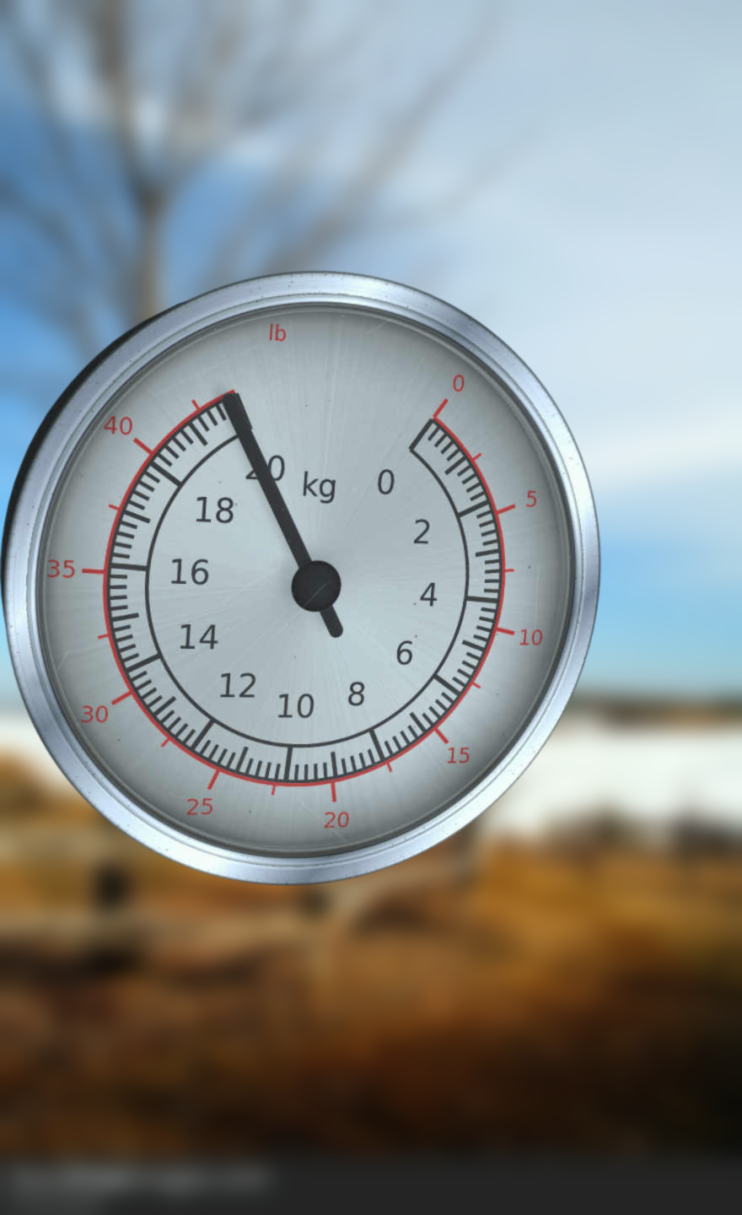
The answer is 19.8 kg
